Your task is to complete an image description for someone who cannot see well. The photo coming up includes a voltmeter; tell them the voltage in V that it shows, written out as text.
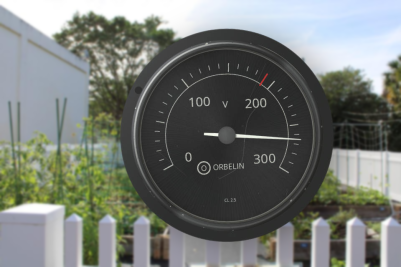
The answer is 265 V
